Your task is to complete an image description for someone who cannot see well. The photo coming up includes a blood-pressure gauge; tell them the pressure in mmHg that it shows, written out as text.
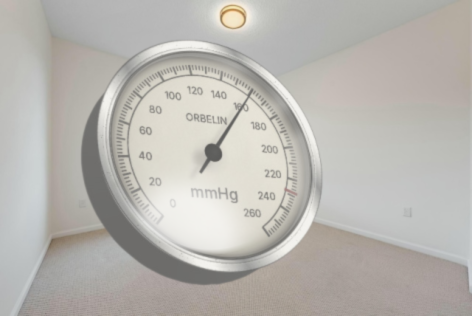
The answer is 160 mmHg
